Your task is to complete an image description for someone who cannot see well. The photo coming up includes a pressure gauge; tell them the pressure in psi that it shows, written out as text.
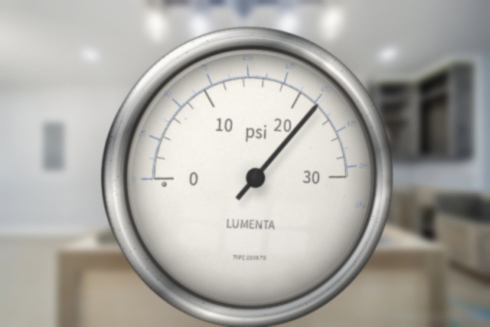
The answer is 22 psi
